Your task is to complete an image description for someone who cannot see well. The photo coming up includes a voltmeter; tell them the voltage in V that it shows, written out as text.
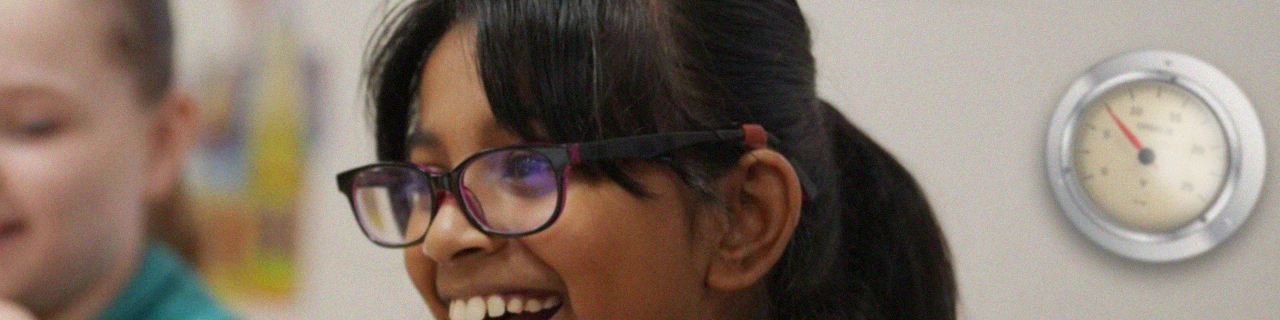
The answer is 7.5 V
